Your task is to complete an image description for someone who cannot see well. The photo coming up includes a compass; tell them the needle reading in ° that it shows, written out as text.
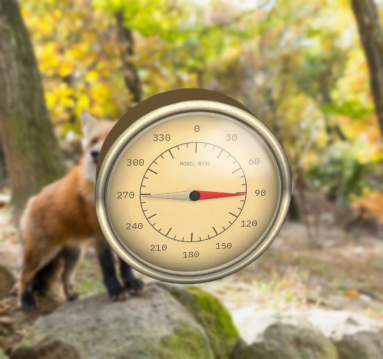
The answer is 90 °
